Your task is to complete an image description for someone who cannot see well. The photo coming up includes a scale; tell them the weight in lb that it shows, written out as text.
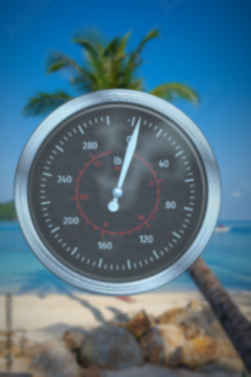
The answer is 4 lb
